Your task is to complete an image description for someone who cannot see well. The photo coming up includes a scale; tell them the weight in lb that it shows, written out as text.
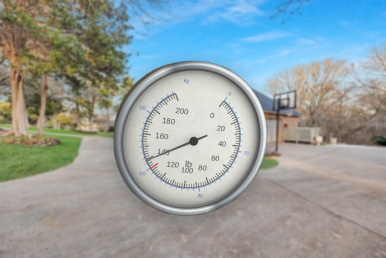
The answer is 140 lb
